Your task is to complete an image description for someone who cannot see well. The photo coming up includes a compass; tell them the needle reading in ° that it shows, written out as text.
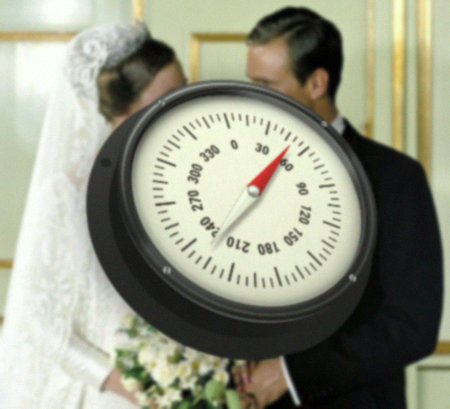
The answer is 50 °
